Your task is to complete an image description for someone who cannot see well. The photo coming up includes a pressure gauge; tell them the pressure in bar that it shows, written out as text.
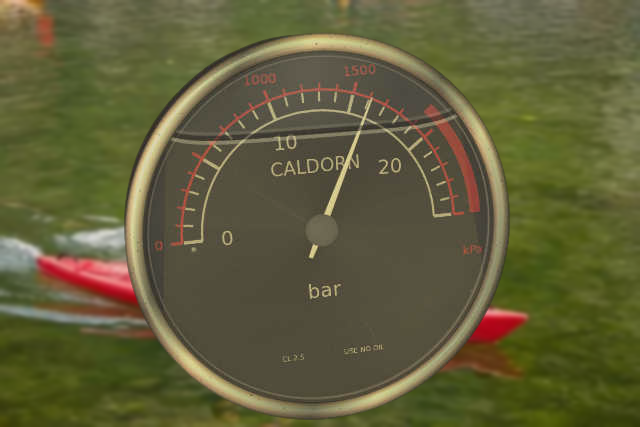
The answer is 16 bar
